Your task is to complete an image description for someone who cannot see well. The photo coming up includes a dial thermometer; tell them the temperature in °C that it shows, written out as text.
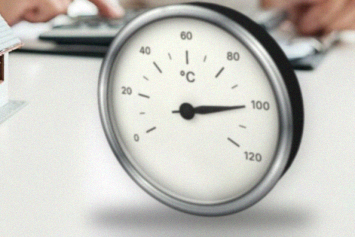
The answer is 100 °C
